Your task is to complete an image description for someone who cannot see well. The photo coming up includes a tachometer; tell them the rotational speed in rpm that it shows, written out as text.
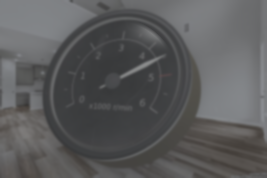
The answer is 4500 rpm
